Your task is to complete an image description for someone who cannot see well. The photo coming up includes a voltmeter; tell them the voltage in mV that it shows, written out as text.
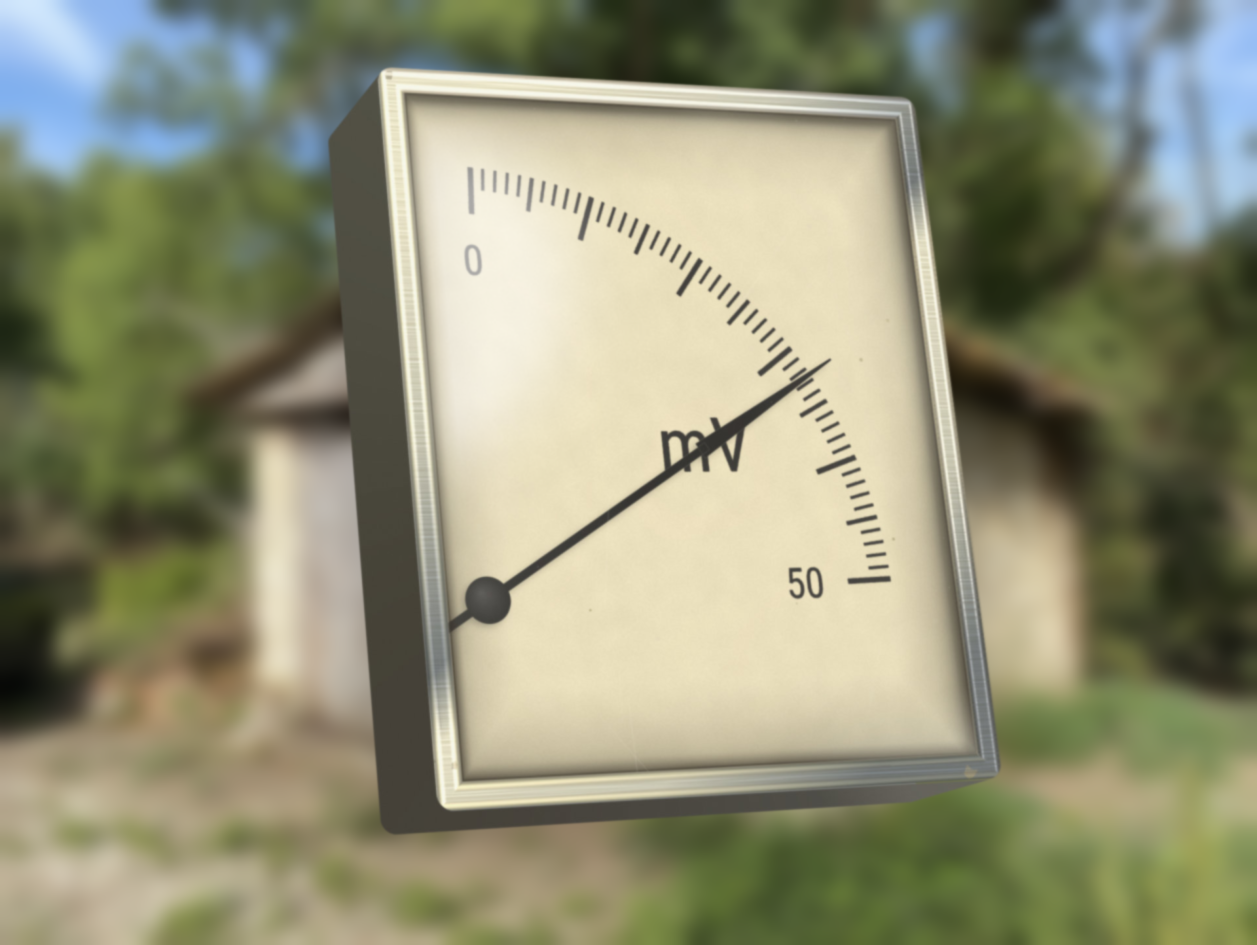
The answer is 32.5 mV
